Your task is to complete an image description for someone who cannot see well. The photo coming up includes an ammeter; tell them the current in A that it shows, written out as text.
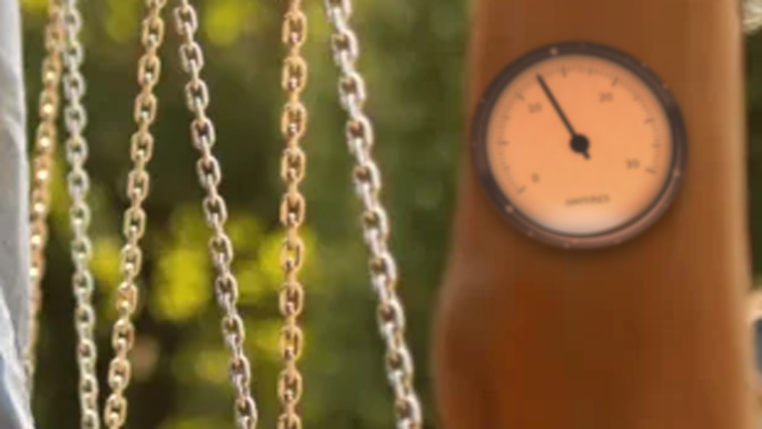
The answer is 12.5 A
